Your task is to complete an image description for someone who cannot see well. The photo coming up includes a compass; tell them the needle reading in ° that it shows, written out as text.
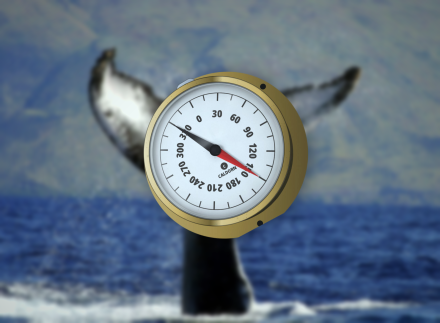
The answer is 150 °
